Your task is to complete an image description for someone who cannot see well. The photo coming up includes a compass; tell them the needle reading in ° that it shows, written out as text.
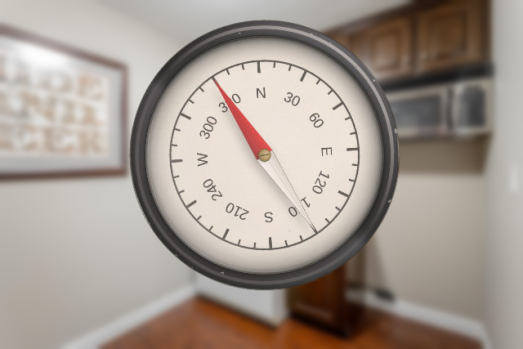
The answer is 330 °
